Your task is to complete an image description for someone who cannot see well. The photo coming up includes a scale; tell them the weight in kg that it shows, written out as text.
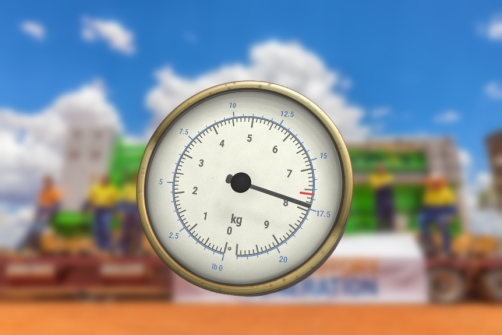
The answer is 7.9 kg
